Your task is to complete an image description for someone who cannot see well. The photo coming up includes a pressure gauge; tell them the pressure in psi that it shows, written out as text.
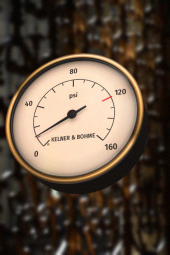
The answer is 10 psi
